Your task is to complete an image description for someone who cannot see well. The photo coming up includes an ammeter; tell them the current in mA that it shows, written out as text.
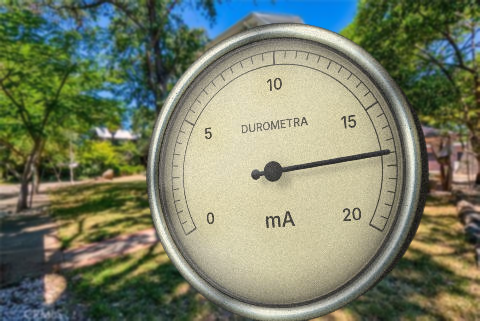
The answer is 17 mA
